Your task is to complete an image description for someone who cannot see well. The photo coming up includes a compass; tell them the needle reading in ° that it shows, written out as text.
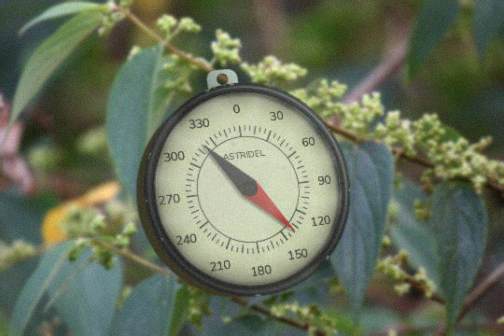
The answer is 140 °
